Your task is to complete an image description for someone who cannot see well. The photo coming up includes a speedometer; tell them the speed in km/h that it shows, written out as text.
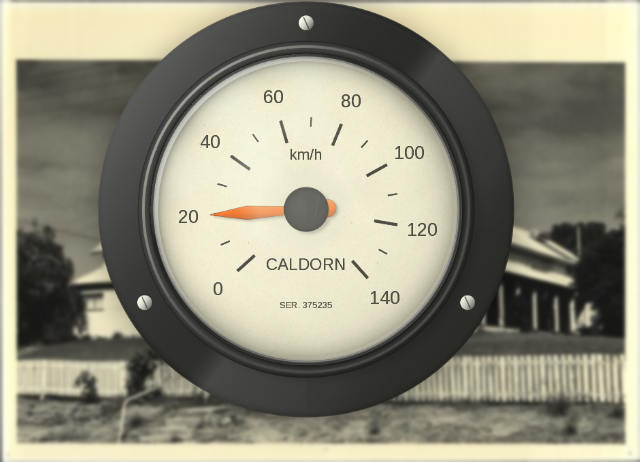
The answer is 20 km/h
